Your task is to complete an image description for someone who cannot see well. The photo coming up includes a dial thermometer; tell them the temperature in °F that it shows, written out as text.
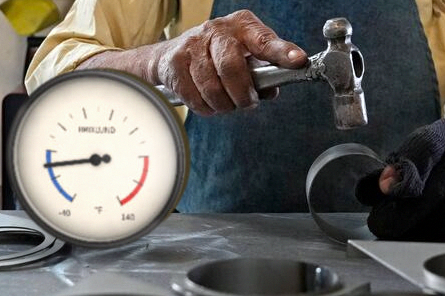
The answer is -10 °F
